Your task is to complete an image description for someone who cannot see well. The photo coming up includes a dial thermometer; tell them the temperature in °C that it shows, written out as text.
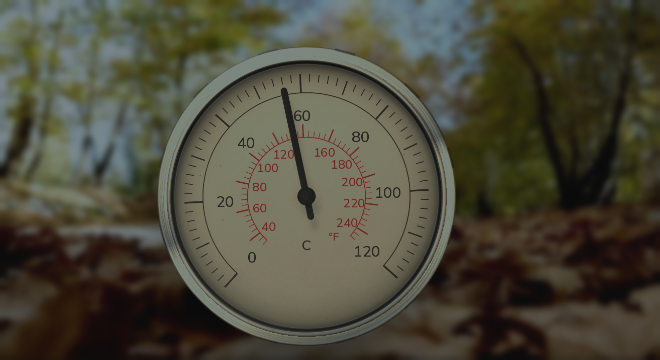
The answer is 56 °C
